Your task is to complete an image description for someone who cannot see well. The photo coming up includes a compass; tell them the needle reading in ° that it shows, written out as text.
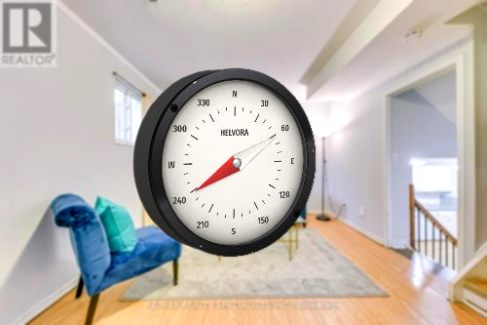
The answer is 240 °
